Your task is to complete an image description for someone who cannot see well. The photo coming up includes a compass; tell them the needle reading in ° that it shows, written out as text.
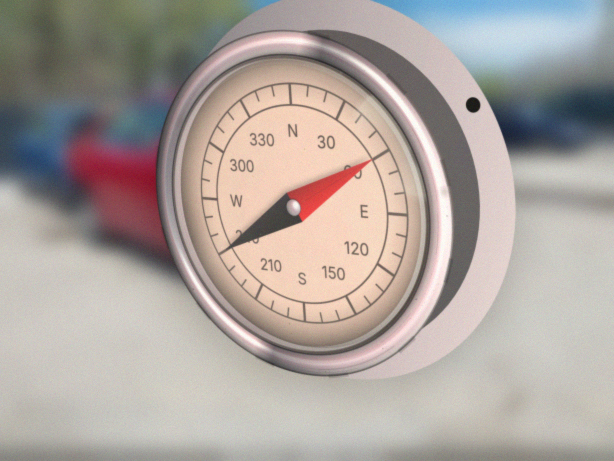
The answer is 60 °
